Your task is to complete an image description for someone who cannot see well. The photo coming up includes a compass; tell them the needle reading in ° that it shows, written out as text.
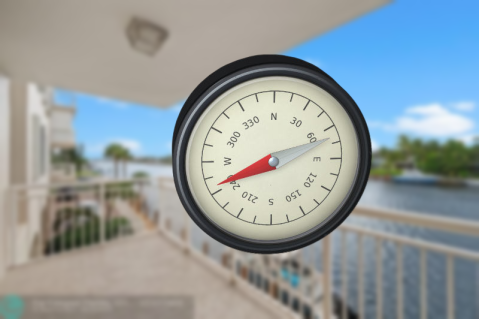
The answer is 247.5 °
